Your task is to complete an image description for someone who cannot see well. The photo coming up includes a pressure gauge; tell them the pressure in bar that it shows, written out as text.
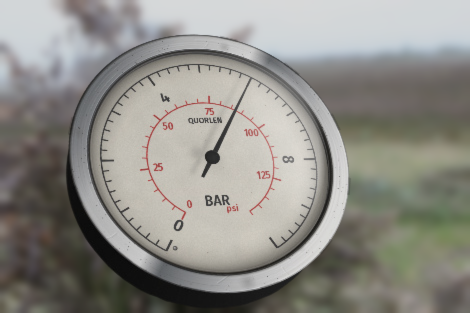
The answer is 6 bar
